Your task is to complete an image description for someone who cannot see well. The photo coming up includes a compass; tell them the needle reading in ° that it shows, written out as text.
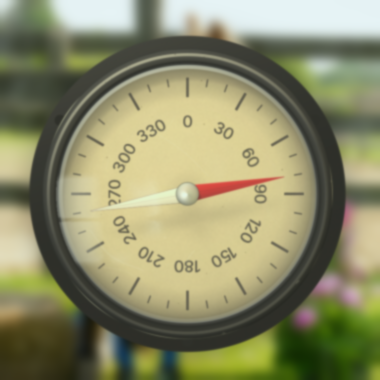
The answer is 80 °
